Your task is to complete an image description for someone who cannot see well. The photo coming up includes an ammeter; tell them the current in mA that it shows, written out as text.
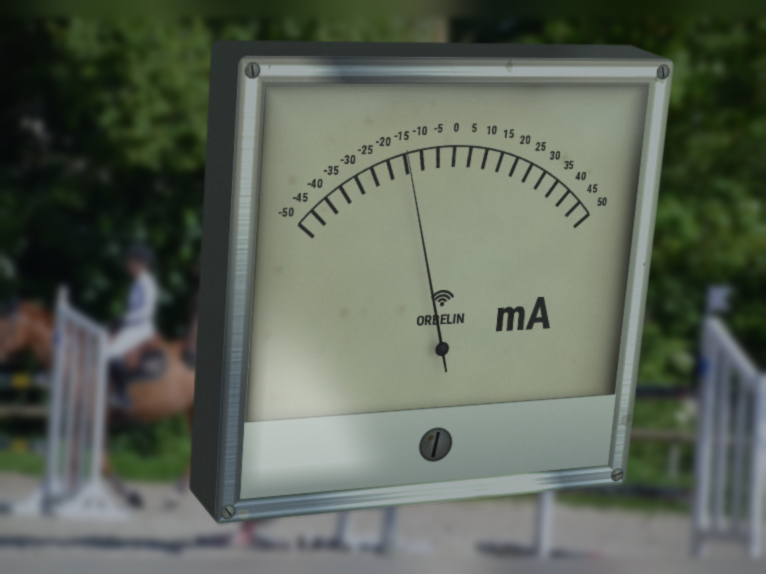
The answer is -15 mA
